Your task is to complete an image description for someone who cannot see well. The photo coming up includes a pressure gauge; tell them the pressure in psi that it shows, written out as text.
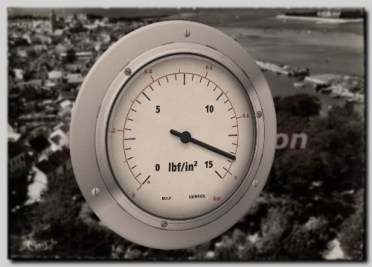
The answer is 13.75 psi
